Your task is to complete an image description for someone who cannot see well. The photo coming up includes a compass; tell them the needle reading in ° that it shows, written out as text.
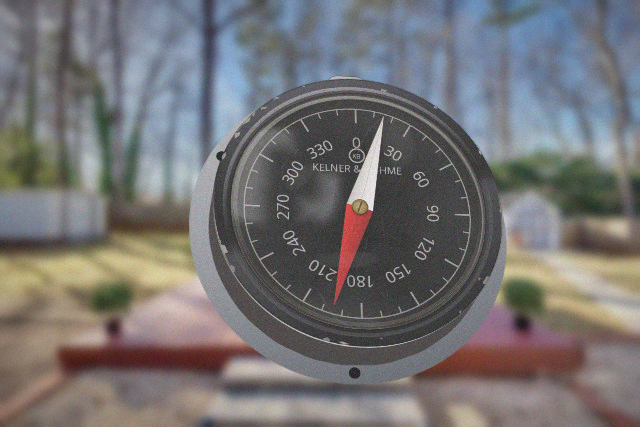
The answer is 195 °
